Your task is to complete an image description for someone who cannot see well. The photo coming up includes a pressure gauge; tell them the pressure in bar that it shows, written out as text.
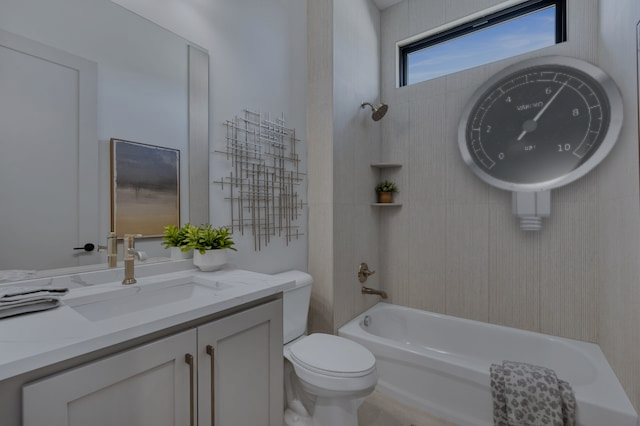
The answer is 6.5 bar
